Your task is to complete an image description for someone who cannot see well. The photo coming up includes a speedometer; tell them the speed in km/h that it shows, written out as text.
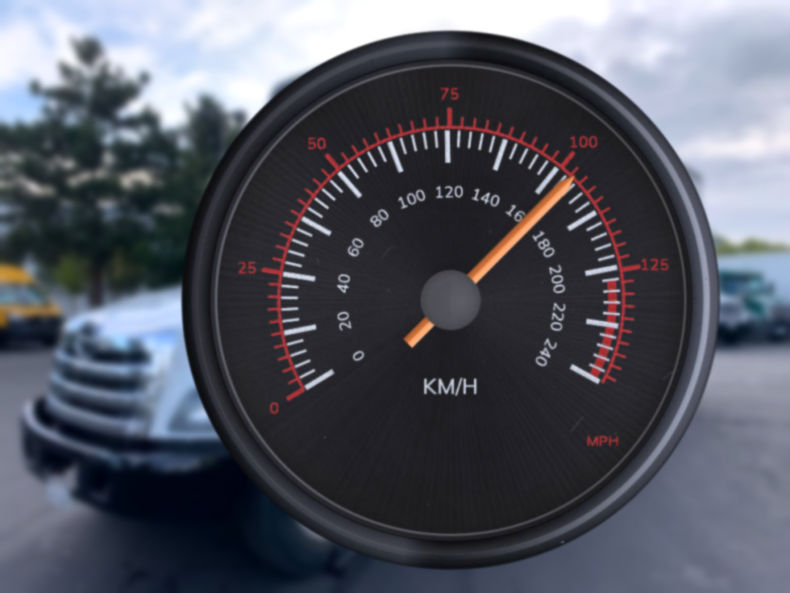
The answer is 166 km/h
